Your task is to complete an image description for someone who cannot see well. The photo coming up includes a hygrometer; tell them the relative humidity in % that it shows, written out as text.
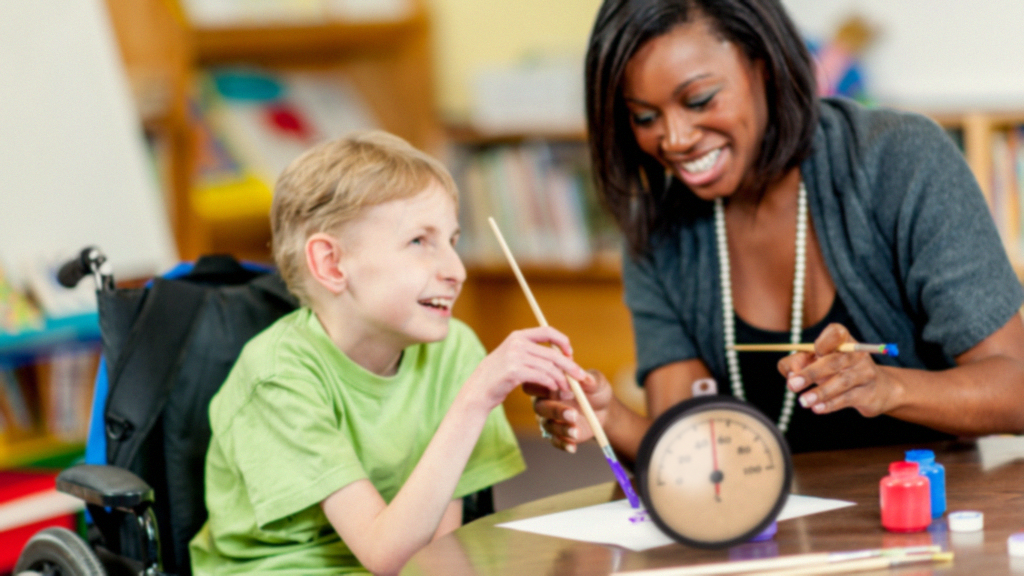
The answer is 50 %
